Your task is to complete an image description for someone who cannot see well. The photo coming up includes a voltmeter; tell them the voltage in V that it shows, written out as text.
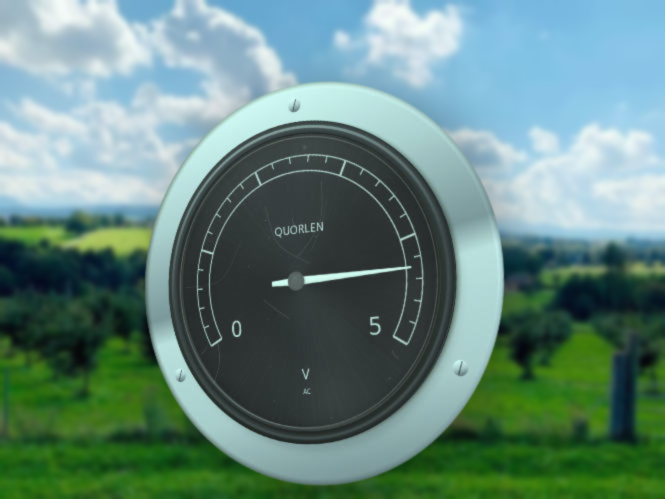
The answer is 4.3 V
